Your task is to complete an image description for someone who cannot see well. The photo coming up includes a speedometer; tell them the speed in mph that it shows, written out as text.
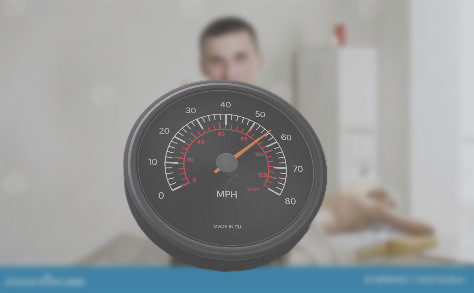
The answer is 56 mph
